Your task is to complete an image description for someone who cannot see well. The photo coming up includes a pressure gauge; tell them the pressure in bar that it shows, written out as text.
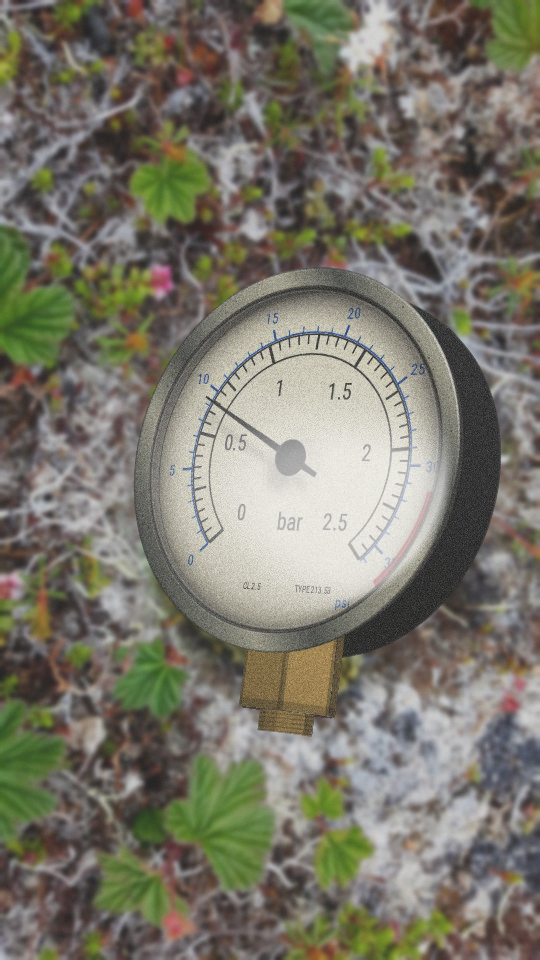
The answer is 0.65 bar
